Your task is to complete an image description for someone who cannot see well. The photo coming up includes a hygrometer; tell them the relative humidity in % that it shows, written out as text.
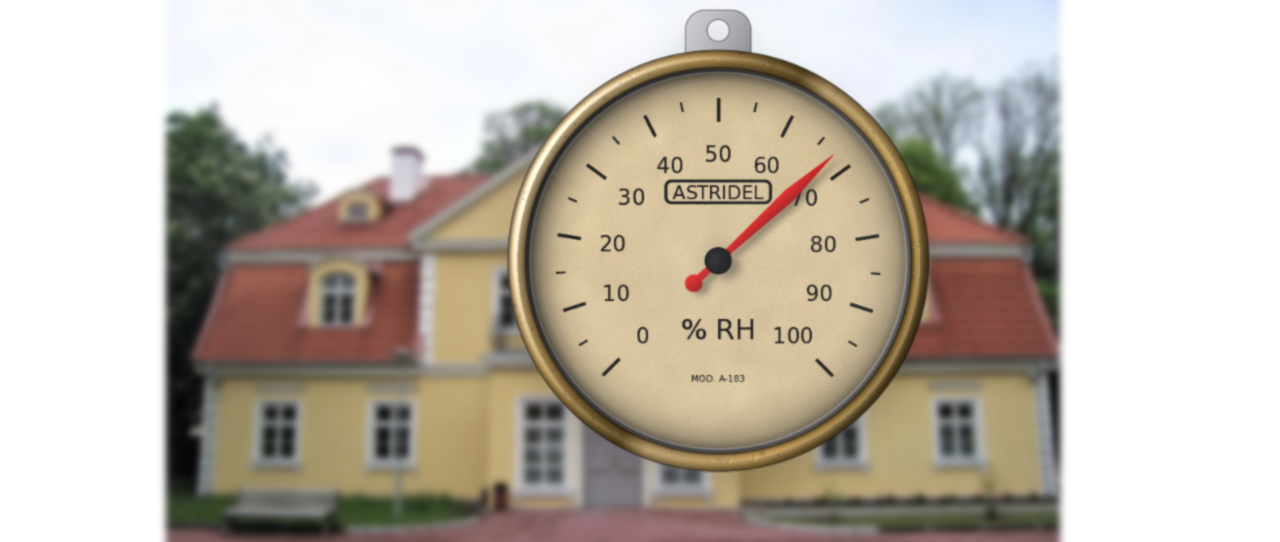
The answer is 67.5 %
